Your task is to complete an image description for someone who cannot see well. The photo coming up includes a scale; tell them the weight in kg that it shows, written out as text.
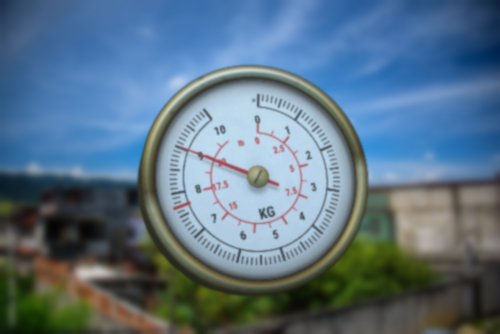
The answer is 9 kg
